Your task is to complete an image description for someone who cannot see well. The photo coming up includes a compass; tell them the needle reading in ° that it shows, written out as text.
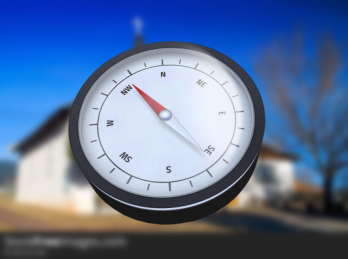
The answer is 322.5 °
